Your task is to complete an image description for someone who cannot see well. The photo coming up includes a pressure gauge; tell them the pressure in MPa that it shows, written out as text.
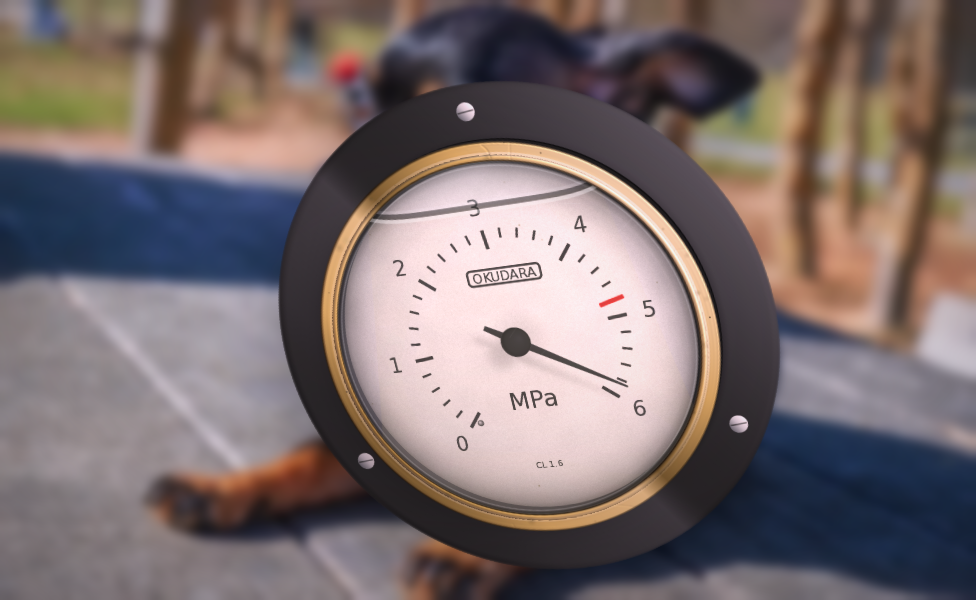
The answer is 5.8 MPa
